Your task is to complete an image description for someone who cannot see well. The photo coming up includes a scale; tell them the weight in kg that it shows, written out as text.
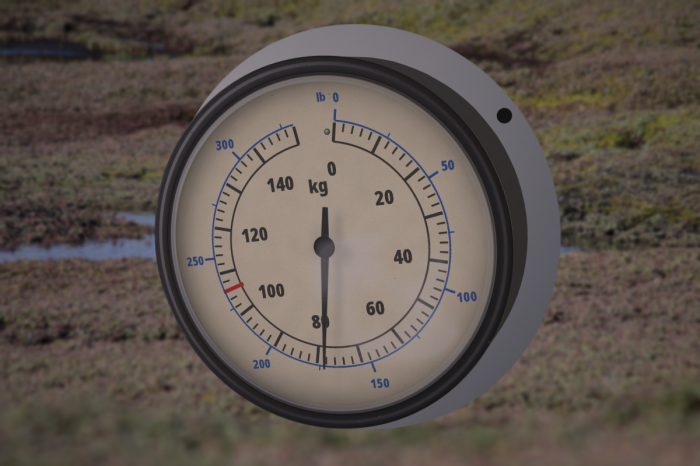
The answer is 78 kg
